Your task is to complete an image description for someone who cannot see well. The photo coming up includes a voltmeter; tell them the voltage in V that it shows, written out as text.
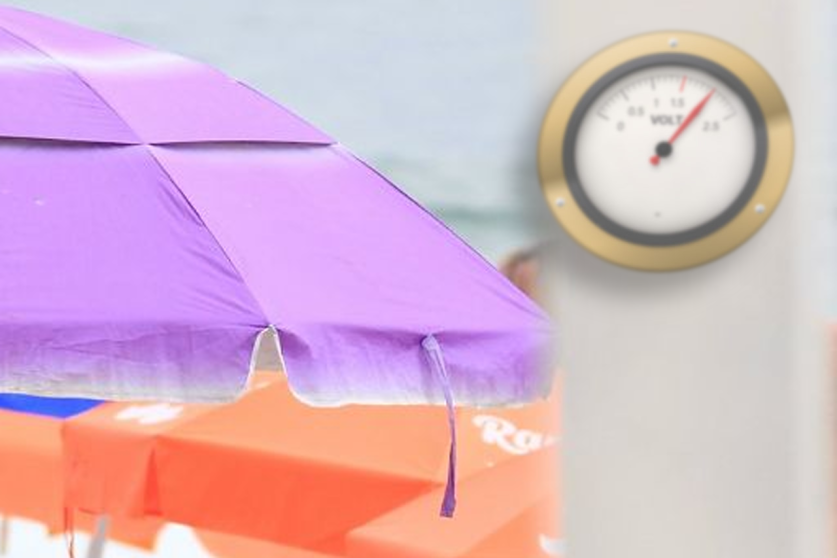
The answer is 2 V
